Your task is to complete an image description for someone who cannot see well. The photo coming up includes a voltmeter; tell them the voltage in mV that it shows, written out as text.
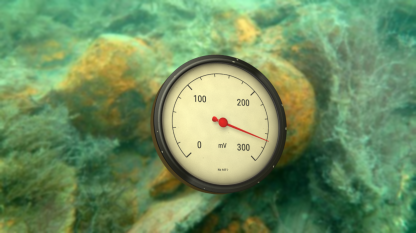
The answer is 270 mV
